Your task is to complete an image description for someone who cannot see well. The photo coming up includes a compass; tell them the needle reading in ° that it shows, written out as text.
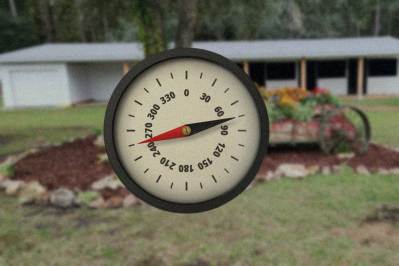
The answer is 255 °
